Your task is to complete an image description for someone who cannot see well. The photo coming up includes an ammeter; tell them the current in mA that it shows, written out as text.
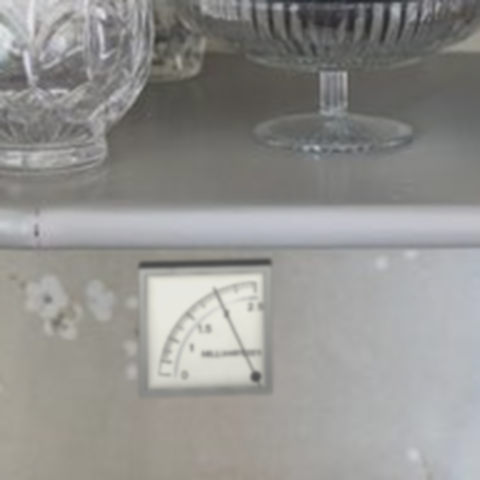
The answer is 2 mA
